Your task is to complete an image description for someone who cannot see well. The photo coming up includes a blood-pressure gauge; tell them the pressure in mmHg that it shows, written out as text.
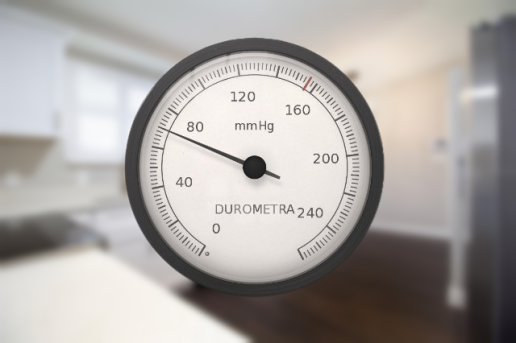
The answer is 70 mmHg
